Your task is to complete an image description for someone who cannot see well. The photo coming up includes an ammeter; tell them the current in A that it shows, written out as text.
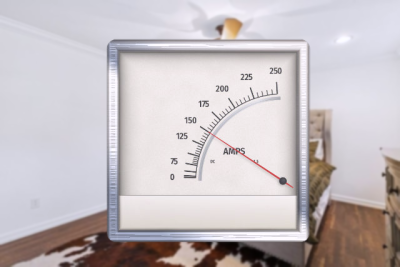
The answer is 150 A
